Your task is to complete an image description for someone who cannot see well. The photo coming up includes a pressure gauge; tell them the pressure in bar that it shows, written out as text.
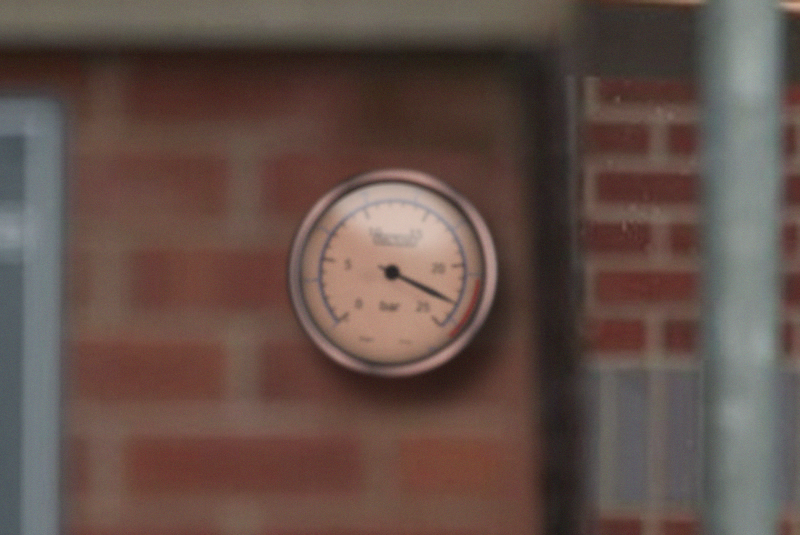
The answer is 23 bar
